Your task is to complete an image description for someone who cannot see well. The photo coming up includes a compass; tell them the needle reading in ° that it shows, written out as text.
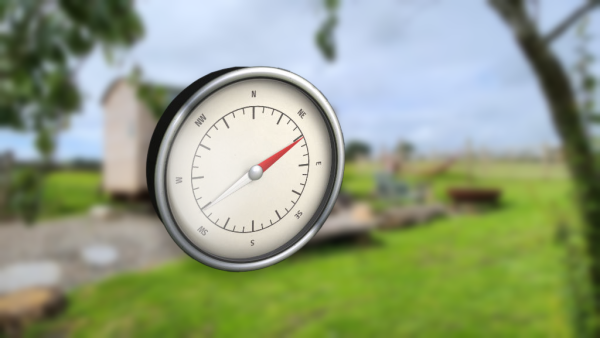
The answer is 60 °
